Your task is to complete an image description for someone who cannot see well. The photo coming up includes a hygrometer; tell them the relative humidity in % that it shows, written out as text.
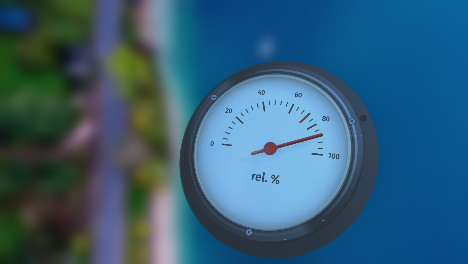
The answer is 88 %
